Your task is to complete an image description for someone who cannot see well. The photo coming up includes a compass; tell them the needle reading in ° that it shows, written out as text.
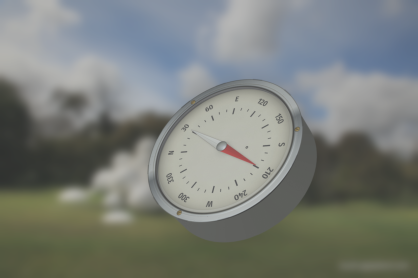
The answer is 210 °
